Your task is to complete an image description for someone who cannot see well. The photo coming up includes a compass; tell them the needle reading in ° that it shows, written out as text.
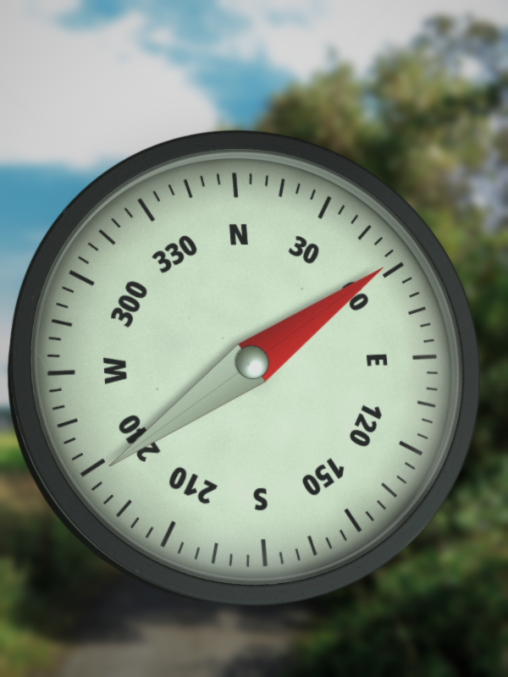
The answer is 57.5 °
